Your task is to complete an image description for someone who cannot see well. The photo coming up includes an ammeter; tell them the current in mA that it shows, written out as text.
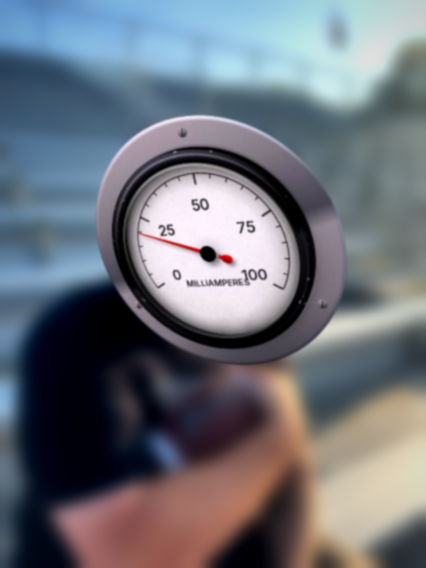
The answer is 20 mA
